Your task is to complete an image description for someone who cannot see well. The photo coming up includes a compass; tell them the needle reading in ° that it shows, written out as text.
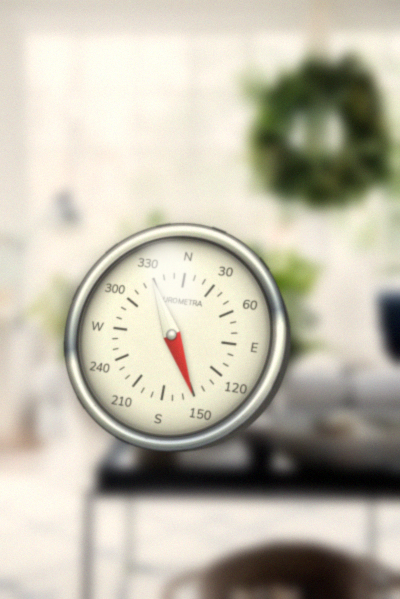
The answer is 150 °
